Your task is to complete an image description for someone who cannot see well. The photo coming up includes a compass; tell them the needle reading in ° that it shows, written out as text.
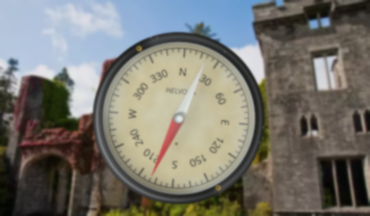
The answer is 200 °
